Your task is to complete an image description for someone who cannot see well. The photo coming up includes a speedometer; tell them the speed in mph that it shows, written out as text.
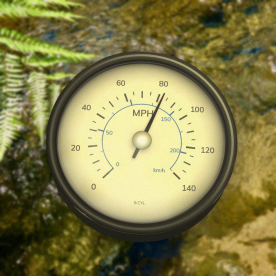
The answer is 82.5 mph
